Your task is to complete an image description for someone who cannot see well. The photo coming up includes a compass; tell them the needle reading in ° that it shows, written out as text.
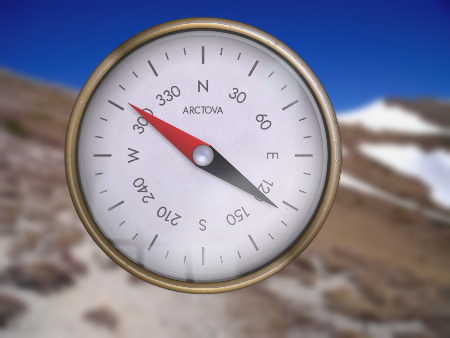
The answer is 305 °
